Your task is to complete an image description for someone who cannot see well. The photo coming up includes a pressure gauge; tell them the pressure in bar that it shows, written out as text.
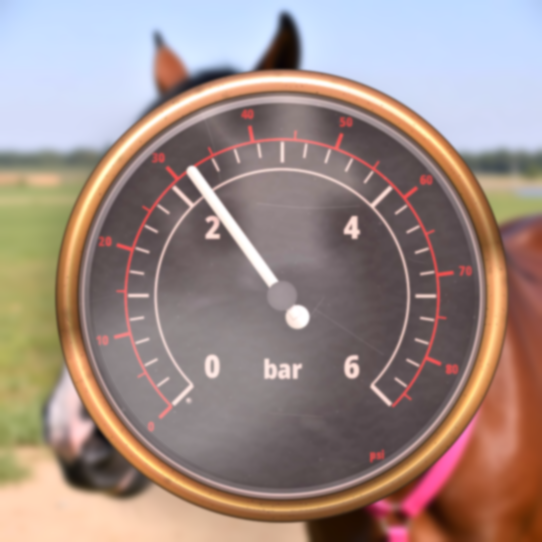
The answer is 2.2 bar
